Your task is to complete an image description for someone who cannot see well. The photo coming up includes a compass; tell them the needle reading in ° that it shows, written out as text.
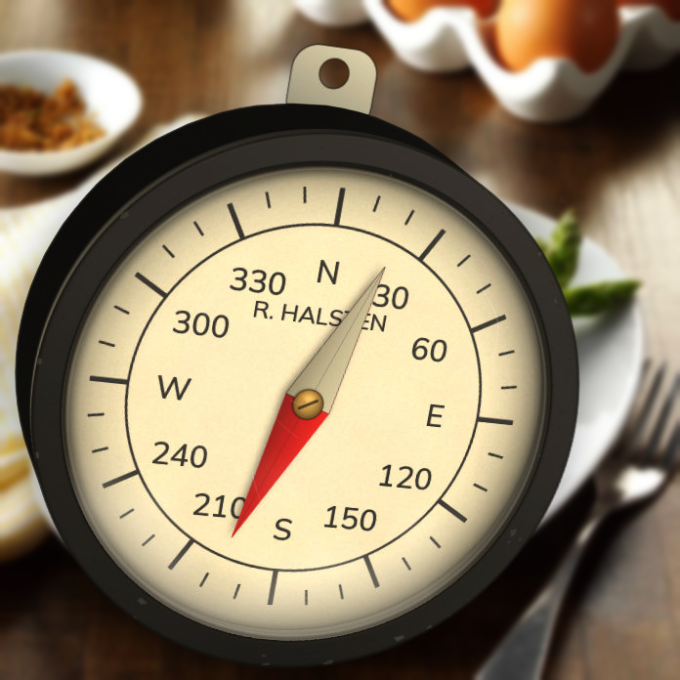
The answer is 200 °
